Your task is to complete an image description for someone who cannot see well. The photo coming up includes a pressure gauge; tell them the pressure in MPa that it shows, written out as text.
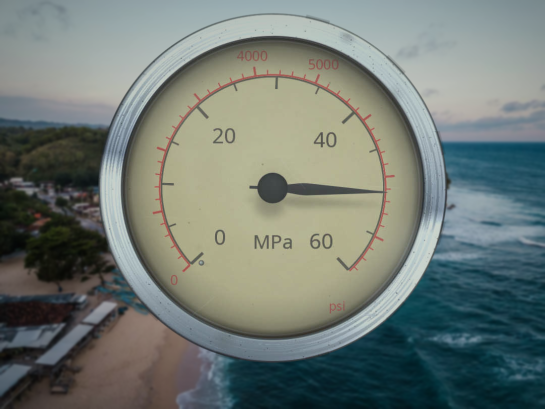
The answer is 50 MPa
